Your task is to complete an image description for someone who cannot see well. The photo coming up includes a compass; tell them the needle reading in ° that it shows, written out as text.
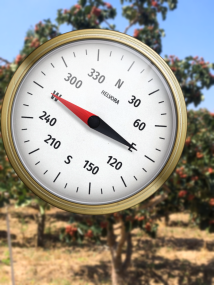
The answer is 270 °
